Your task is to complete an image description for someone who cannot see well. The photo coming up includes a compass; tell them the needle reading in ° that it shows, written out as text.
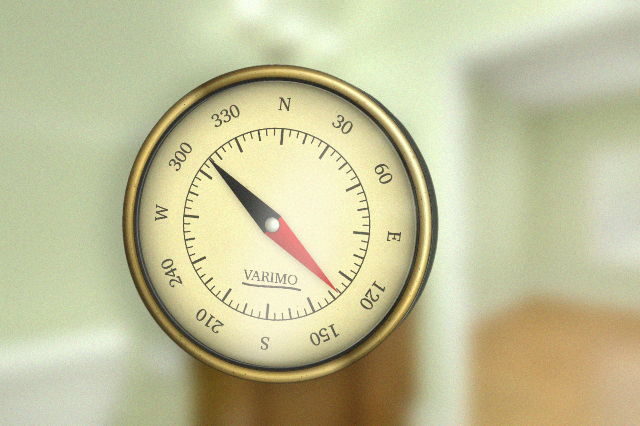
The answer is 130 °
